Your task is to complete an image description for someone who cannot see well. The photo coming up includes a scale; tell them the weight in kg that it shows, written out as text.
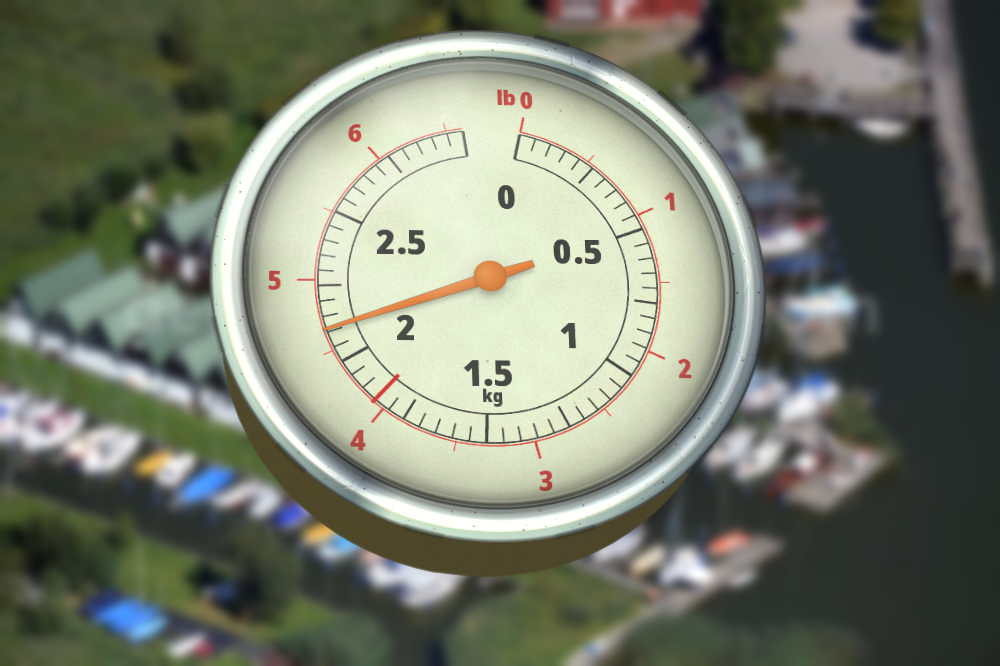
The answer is 2.1 kg
